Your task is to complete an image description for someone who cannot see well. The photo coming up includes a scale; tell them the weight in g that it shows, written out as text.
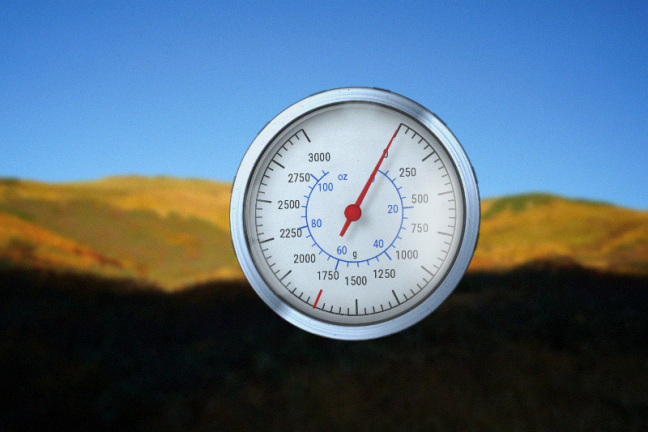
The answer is 0 g
